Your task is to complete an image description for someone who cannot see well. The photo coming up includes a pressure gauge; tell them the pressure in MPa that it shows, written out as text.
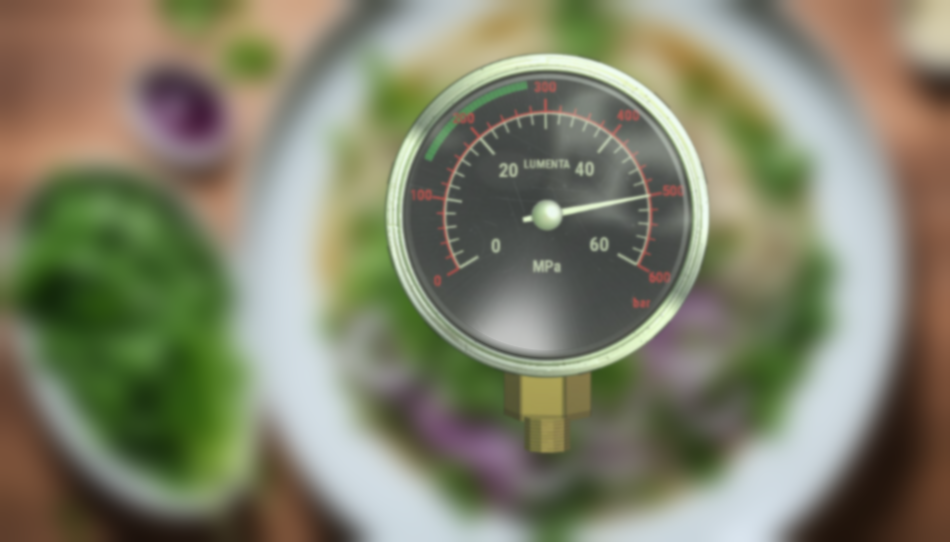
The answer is 50 MPa
